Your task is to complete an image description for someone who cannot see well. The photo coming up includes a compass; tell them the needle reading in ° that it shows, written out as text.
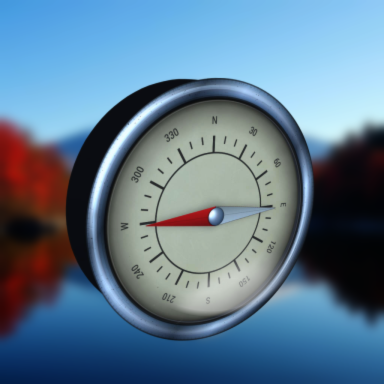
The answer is 270 °
